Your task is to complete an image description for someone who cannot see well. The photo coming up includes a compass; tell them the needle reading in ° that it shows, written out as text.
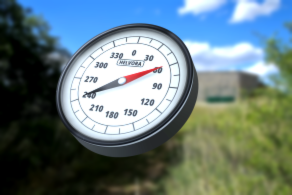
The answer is 60 °
